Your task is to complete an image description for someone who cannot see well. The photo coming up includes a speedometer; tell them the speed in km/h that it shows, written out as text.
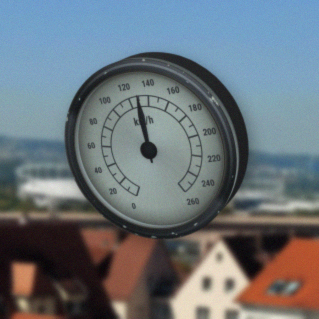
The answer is 130 km/h
